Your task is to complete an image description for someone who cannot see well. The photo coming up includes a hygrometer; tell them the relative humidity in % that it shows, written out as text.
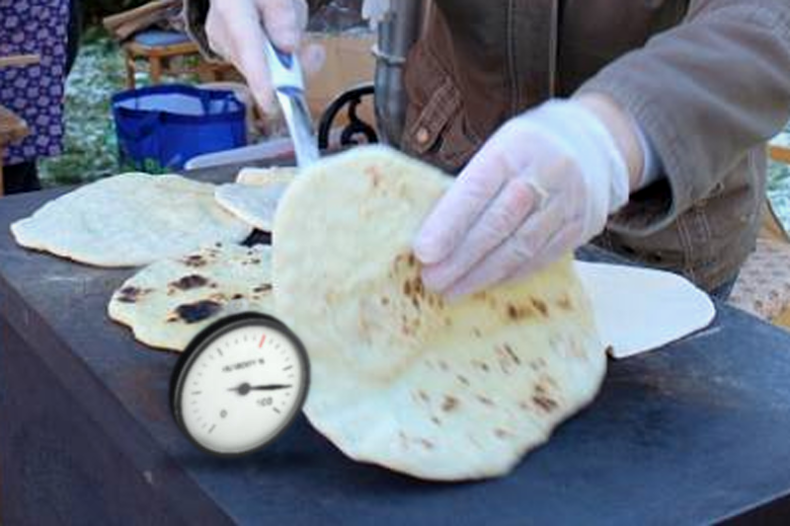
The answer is 88 %
